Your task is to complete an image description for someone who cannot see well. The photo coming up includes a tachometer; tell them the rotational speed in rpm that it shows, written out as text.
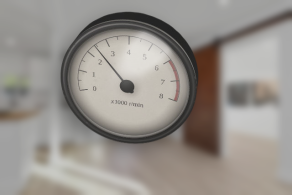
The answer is 2500 rpm
